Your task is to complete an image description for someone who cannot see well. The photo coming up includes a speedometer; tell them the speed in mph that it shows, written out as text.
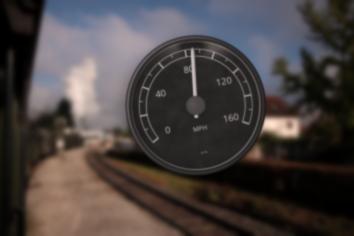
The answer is 85 mph
